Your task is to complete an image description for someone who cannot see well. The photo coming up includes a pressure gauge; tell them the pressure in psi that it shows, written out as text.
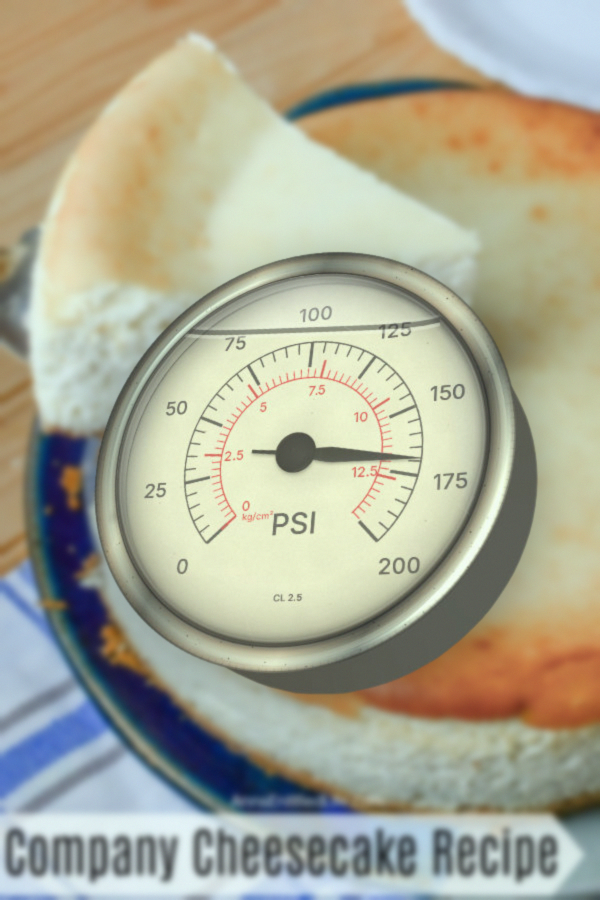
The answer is 170 psi
